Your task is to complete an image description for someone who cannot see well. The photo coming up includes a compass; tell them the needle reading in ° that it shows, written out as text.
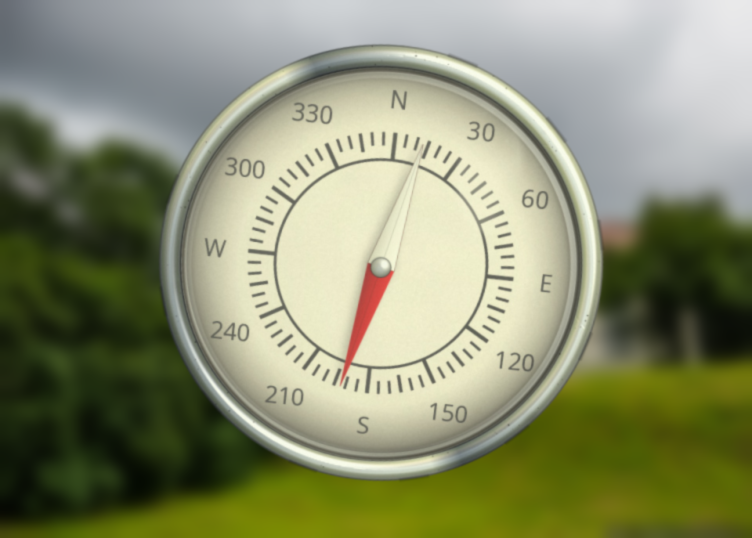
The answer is 192.5 °
